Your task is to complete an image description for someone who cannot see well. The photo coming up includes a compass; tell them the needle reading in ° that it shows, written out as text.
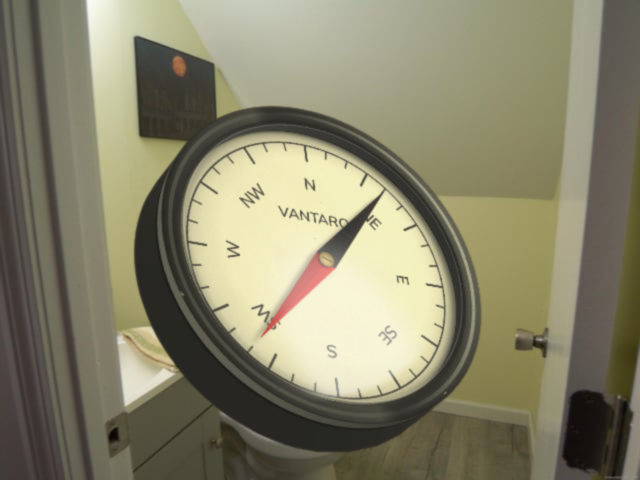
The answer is 220 °
